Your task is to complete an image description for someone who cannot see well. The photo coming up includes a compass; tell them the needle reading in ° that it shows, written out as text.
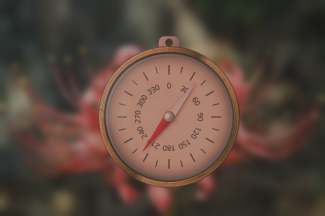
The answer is 217.5 °
